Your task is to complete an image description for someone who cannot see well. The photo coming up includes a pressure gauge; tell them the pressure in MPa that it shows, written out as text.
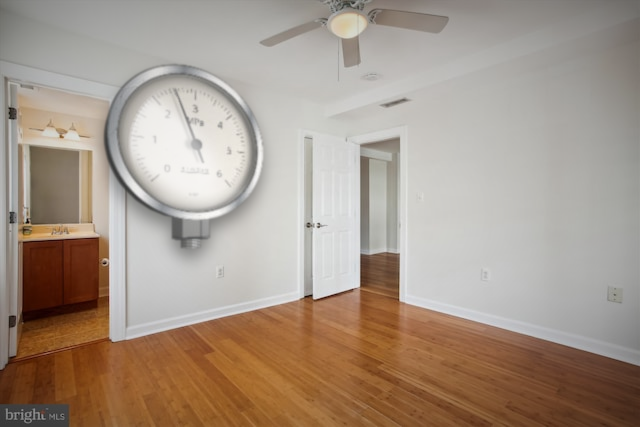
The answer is 2.5 MPa
